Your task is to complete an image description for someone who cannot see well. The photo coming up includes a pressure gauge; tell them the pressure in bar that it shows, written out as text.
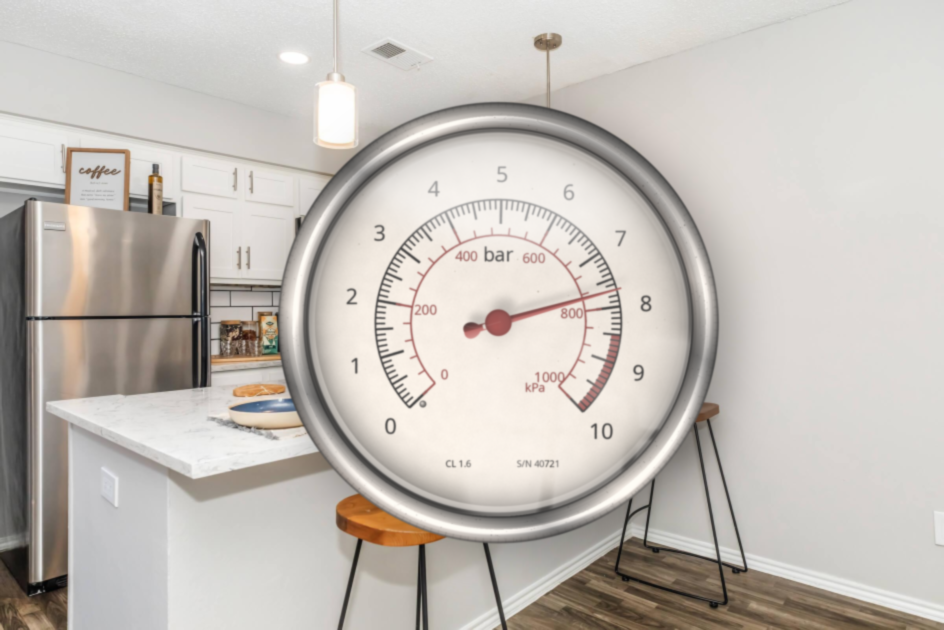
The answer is 7.7 bar
